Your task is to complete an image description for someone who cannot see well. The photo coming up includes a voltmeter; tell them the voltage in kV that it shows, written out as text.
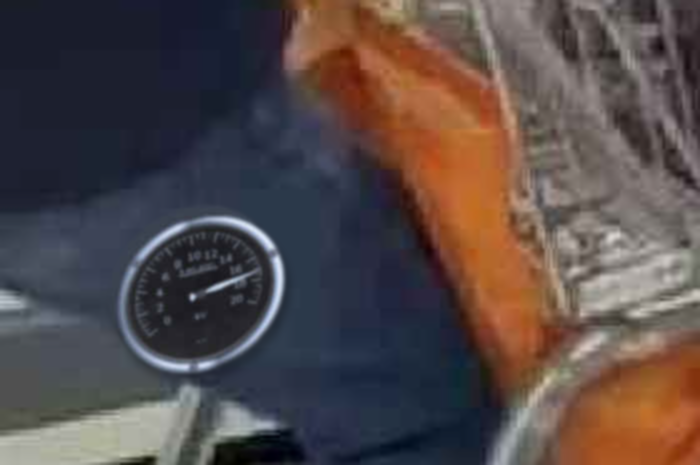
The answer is 17 kV
